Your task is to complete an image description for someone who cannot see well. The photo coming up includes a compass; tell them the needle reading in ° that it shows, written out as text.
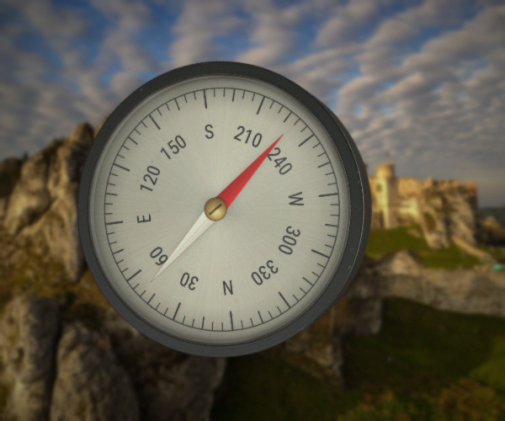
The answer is 230 °
